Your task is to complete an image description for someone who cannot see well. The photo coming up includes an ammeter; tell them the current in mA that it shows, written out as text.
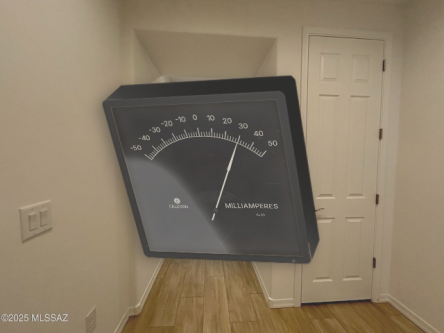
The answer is 30 mA
